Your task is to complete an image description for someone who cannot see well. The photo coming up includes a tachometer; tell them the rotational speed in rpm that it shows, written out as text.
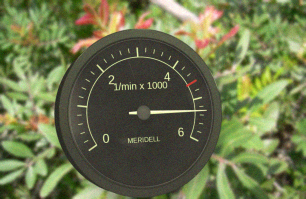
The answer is 5300 rpm
